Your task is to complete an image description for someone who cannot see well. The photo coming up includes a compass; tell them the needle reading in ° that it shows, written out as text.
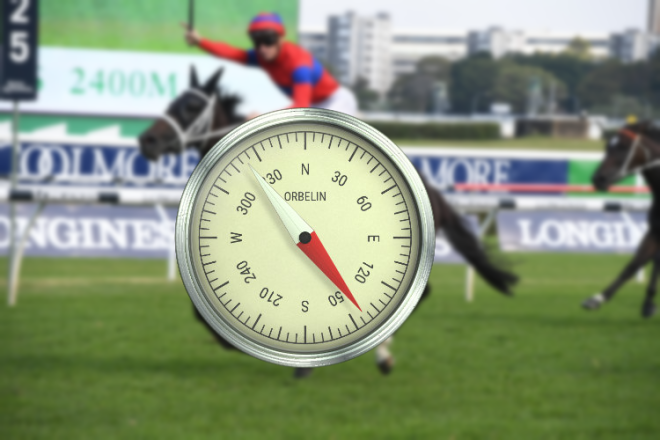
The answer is 142.5 °
